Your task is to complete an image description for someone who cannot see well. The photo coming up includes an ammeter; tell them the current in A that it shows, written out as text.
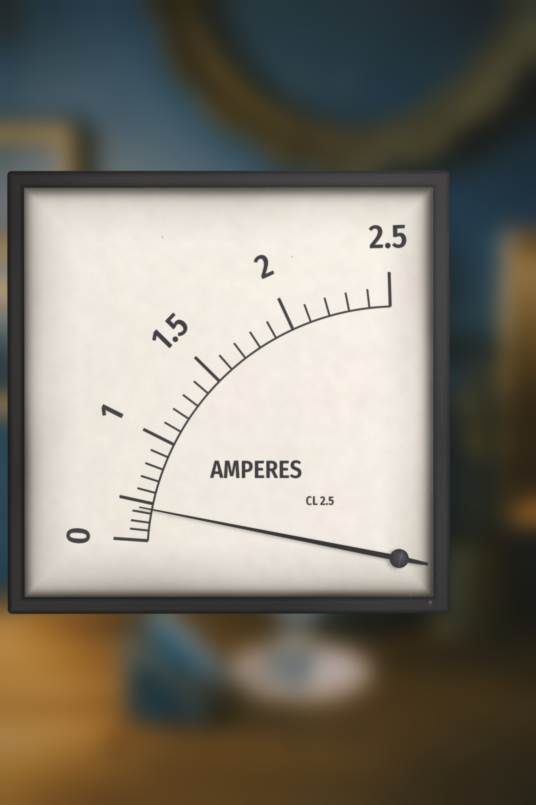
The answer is 0.45 A
